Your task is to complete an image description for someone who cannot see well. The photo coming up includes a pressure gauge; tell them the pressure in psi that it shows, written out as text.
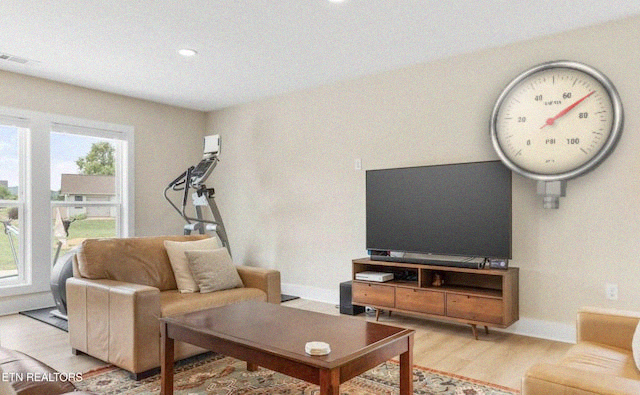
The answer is 70 psi
